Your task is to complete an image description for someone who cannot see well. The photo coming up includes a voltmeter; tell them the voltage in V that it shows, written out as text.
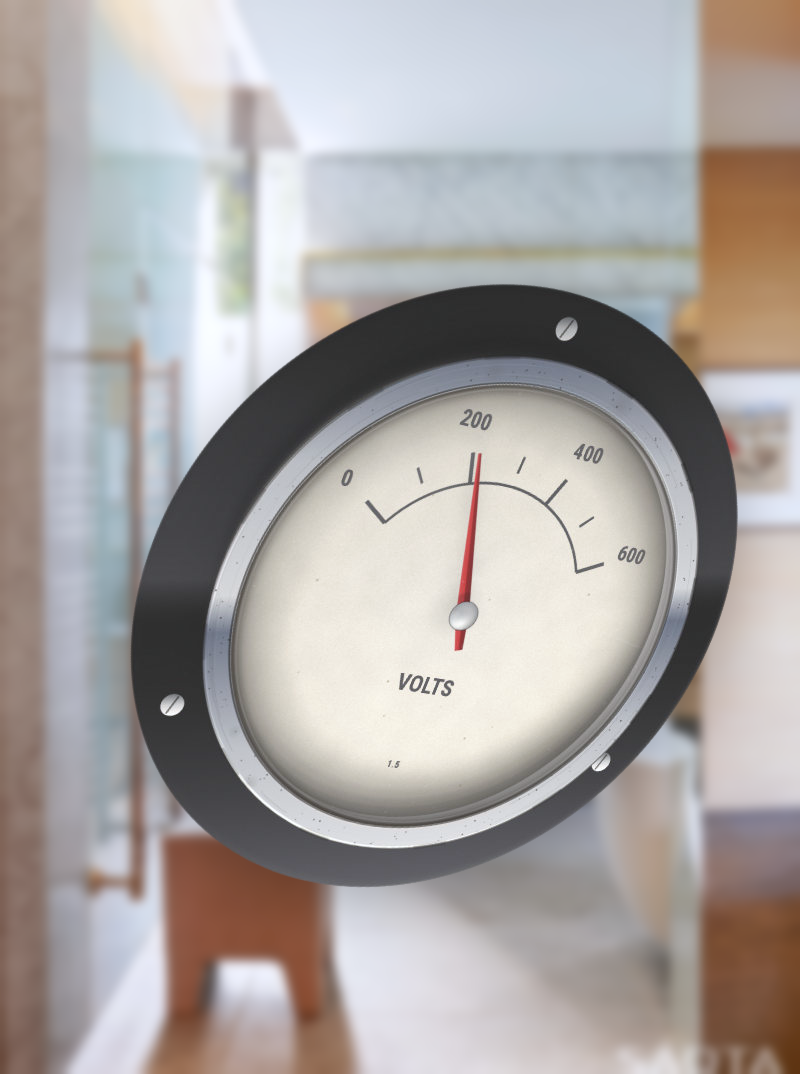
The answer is 200 V
